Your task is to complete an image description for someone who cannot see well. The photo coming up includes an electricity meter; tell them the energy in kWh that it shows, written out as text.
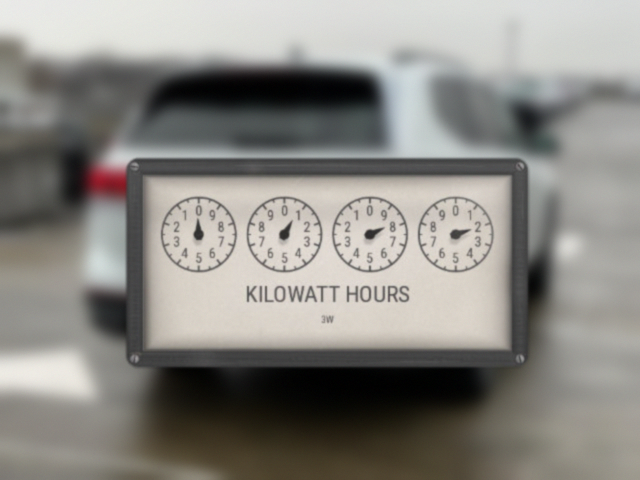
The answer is 82 kWh
